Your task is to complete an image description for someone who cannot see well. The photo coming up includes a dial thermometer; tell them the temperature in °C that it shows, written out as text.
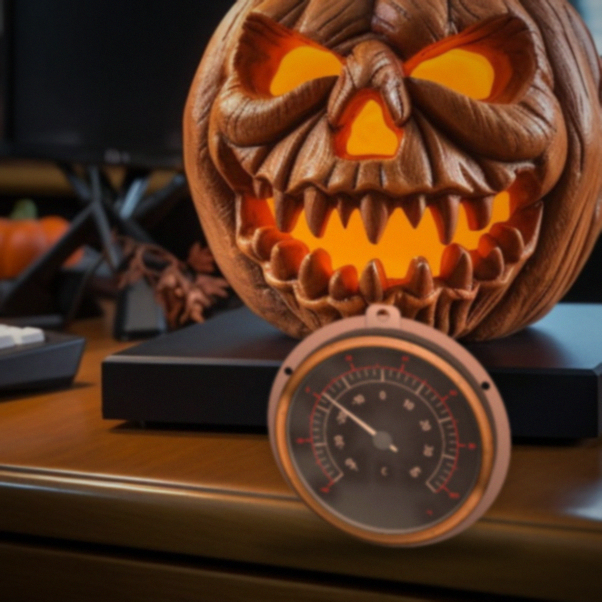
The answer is -16 °C
